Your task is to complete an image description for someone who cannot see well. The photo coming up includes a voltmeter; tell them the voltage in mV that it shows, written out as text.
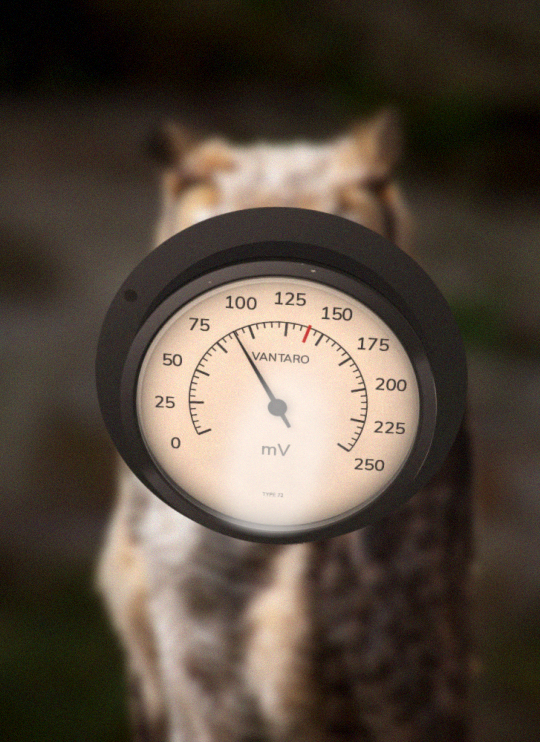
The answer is 90 mV
